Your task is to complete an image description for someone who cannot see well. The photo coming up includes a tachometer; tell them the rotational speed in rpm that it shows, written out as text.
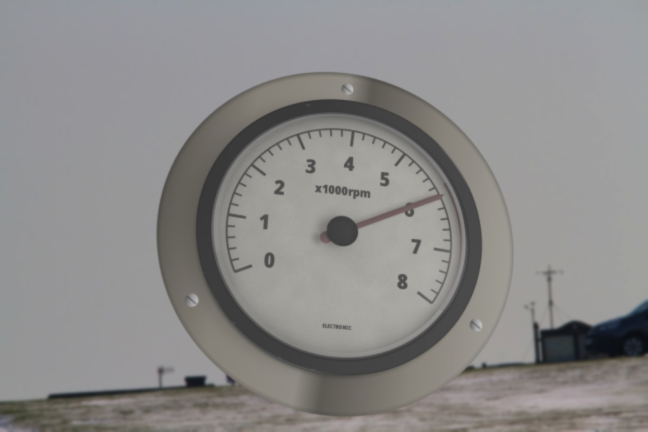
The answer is 6000 rpm
